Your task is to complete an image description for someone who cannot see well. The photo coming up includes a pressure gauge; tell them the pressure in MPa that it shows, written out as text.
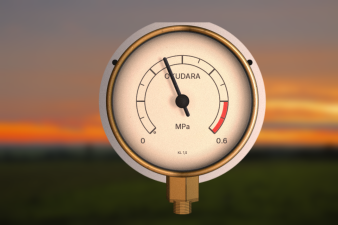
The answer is 0.25 MPa
